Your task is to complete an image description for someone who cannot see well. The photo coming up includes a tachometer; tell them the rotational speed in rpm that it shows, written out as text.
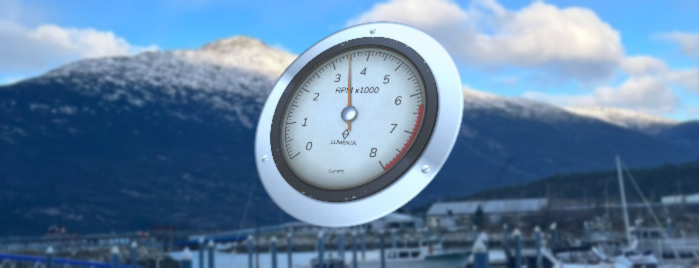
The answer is 3500 rpm
